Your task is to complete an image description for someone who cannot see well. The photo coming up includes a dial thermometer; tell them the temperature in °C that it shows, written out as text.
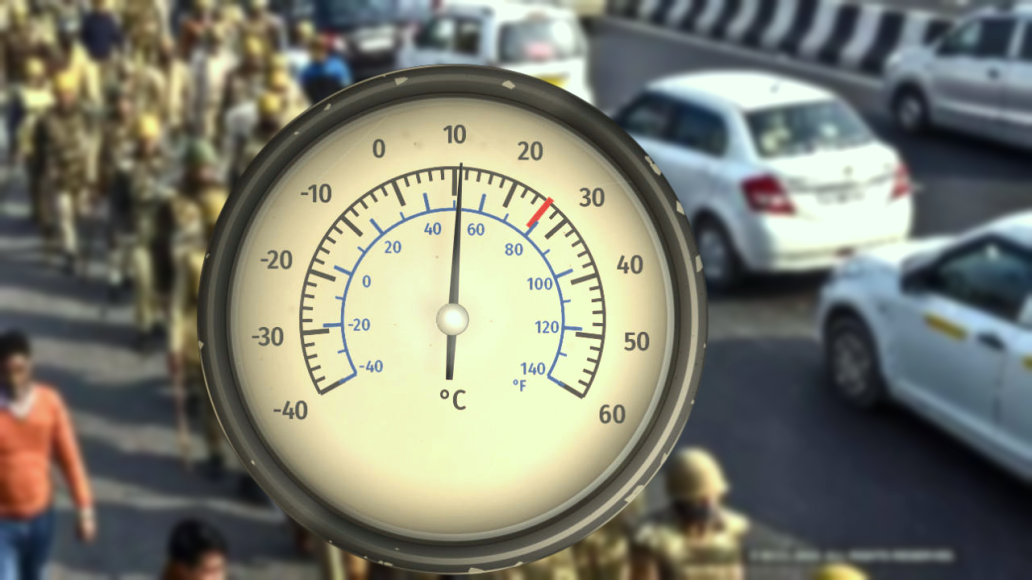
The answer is 11 °C
